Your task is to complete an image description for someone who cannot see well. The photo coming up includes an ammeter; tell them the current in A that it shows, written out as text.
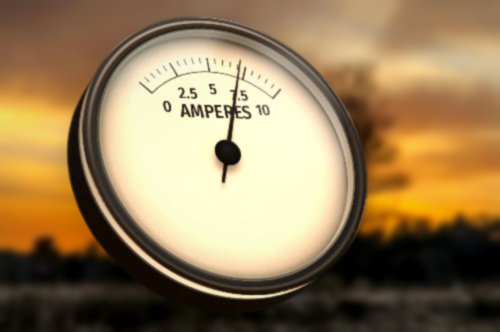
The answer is 7 A
